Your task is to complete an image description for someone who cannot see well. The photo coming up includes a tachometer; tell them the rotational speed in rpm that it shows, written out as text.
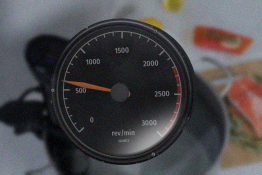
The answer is 600 rpm
